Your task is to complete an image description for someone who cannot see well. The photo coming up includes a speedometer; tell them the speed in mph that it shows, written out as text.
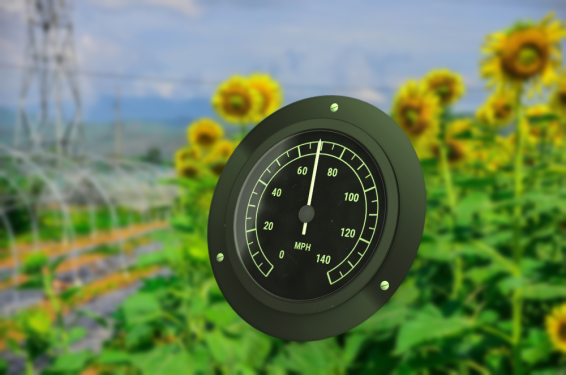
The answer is 70 mph
